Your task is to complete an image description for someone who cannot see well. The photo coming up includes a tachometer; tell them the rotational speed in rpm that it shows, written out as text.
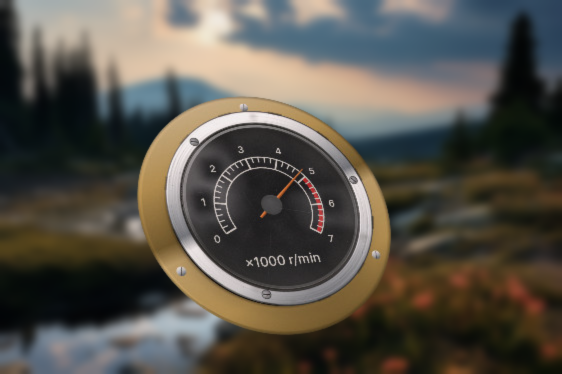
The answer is 4800 rpm
